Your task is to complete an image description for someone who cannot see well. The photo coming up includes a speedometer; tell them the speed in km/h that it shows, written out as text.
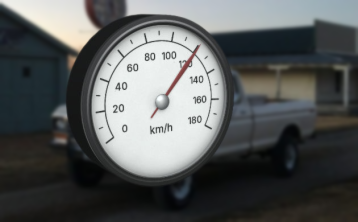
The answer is 120 km/h
